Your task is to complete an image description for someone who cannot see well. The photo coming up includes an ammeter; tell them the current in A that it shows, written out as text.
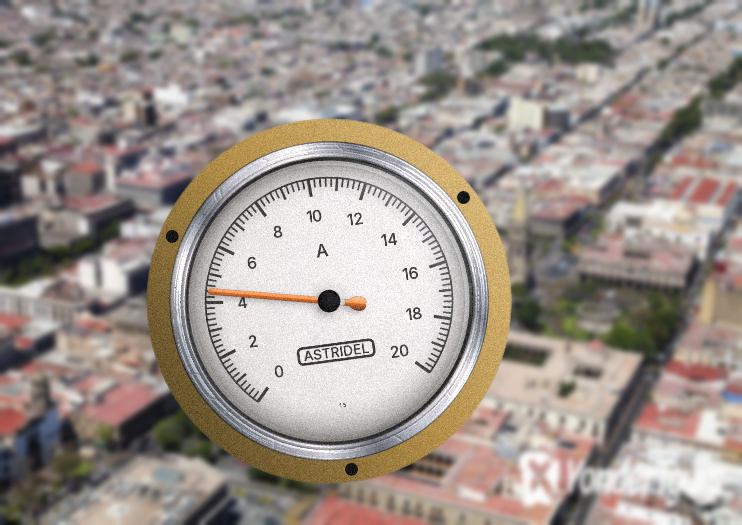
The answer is 4.4 A
